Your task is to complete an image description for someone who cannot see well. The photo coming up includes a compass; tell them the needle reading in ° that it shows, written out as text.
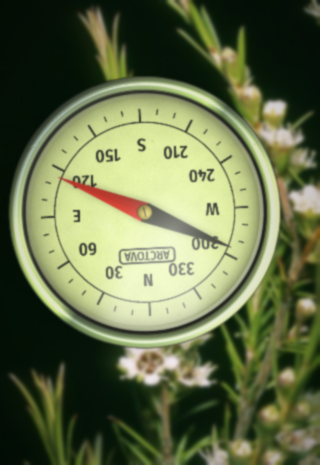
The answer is 115 °
